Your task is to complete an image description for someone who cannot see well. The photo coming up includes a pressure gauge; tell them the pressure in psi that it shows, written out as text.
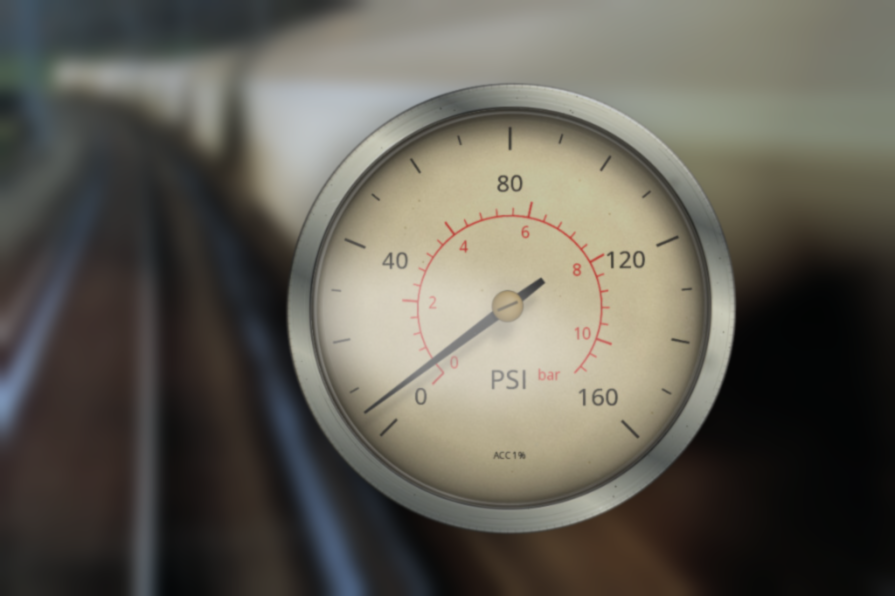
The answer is 5 psi
